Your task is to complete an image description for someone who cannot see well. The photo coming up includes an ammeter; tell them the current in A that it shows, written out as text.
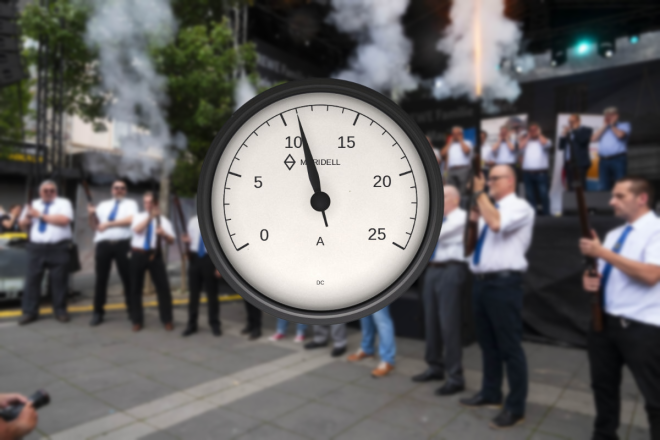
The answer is 11 A
